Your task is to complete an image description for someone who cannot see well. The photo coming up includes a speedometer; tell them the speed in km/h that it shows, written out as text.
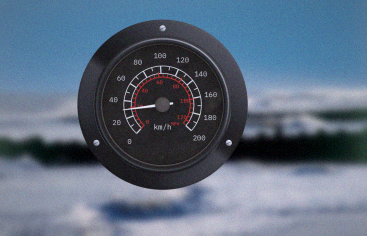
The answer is 30 km/h
